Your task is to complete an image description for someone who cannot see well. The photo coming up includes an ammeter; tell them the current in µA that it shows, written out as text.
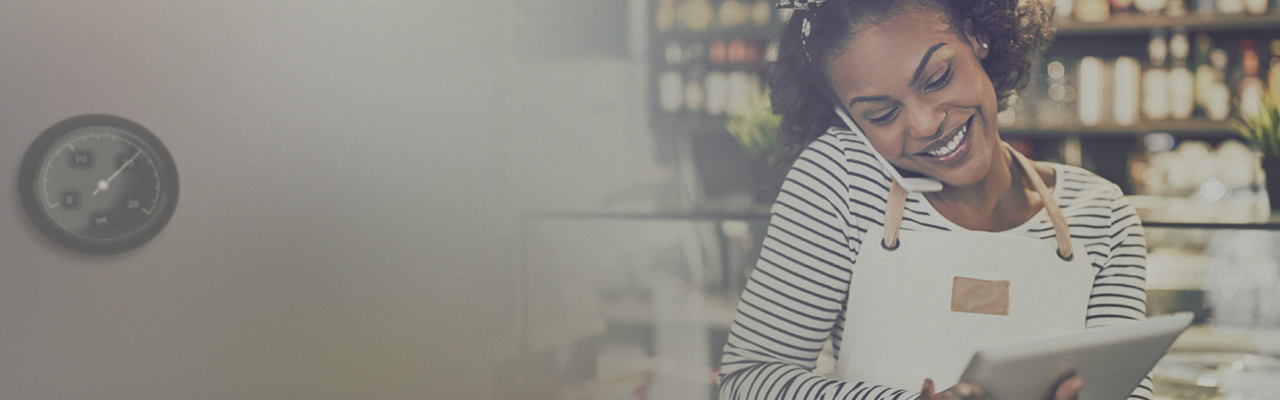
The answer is 20 µA
